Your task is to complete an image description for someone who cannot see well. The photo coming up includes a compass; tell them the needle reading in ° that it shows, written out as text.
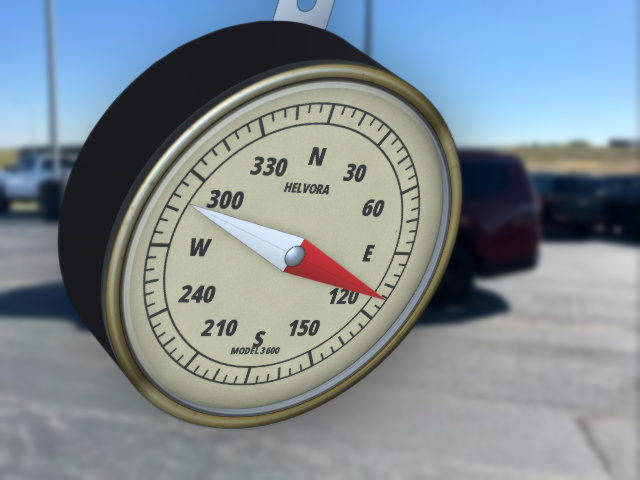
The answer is 110 °
